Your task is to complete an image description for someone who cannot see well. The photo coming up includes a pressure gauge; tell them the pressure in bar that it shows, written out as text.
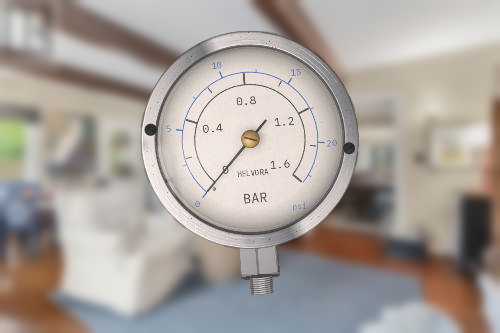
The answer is 0 bar
